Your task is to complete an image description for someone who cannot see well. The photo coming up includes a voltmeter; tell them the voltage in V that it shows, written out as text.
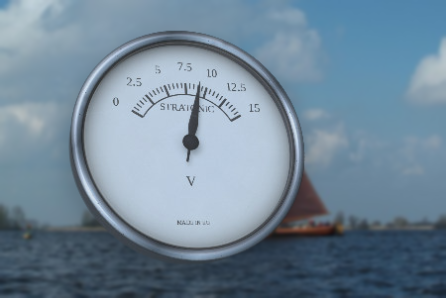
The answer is 9 V
